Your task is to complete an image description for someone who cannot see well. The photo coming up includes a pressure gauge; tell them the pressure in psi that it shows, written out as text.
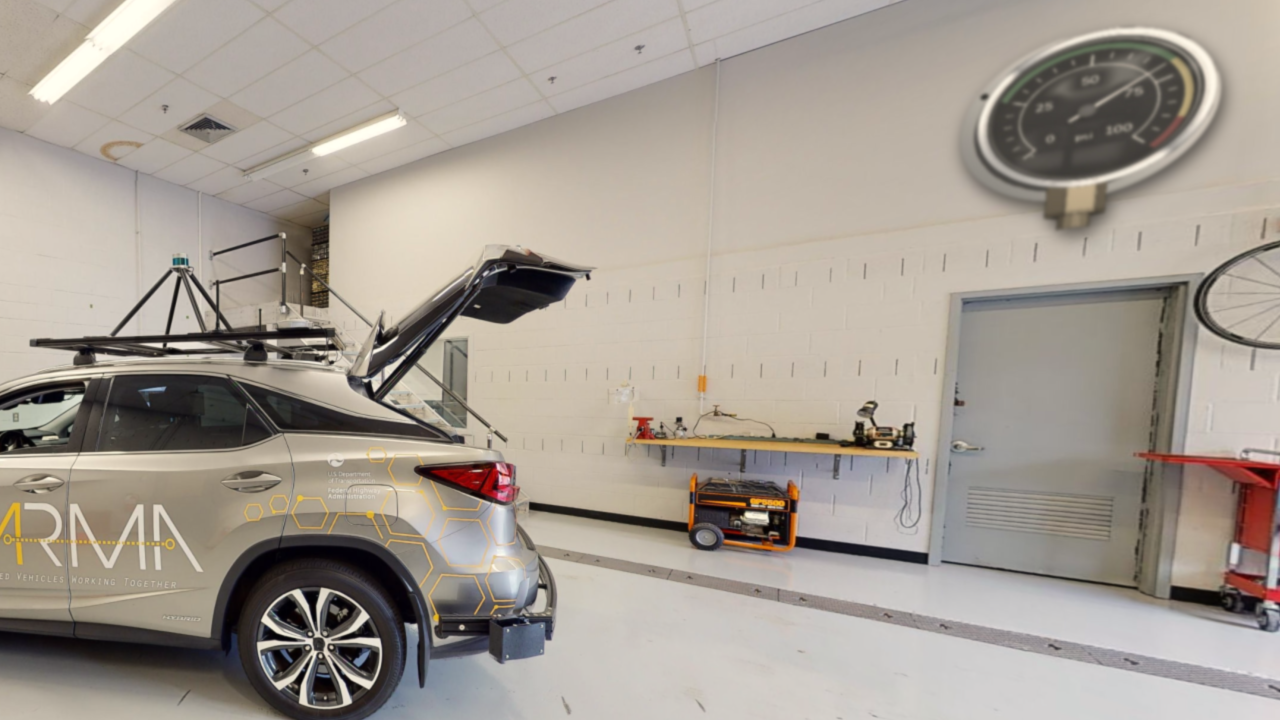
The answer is 70 psi
